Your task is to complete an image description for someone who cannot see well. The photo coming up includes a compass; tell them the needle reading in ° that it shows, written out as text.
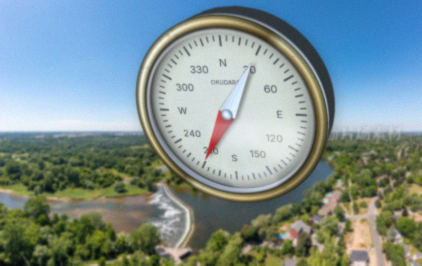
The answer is 210 °
